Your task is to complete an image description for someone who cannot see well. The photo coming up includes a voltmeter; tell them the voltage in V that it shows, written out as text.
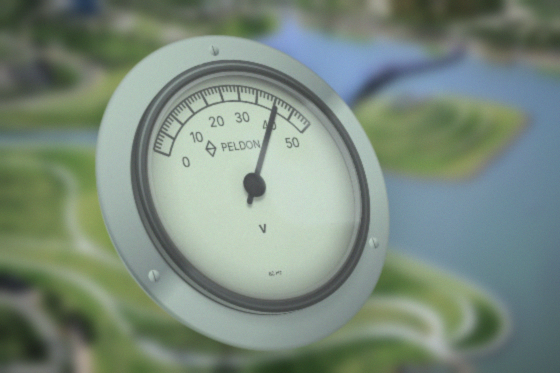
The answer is 40 V
